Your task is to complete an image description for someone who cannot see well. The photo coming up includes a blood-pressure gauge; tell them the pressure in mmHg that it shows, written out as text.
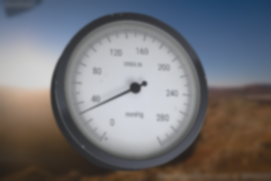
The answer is 30 mmHg
